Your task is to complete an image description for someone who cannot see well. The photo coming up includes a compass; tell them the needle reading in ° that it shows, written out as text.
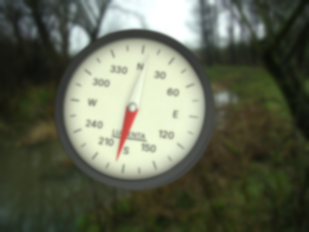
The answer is 187.5 °
